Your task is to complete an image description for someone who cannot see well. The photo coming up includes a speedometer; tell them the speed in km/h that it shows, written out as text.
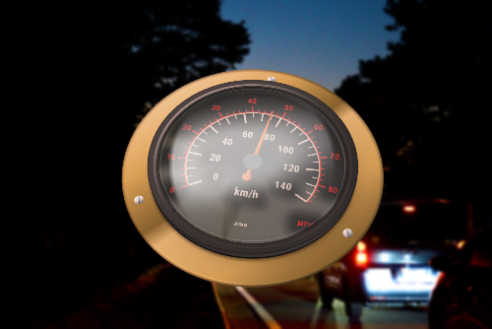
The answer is 75 km/h
